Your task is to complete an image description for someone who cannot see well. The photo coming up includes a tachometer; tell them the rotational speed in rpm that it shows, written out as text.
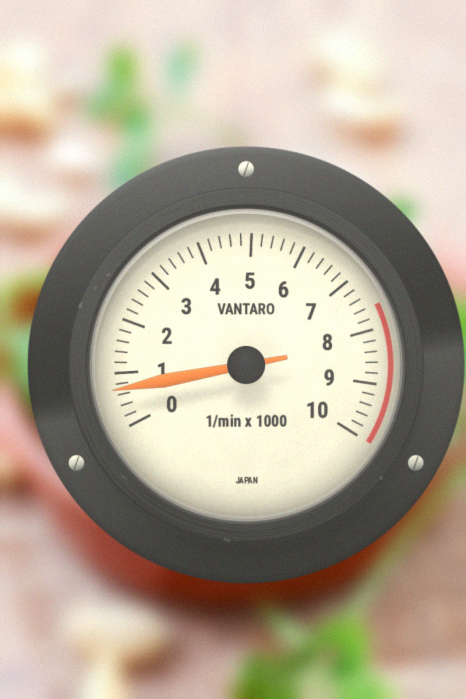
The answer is 700 rpm
